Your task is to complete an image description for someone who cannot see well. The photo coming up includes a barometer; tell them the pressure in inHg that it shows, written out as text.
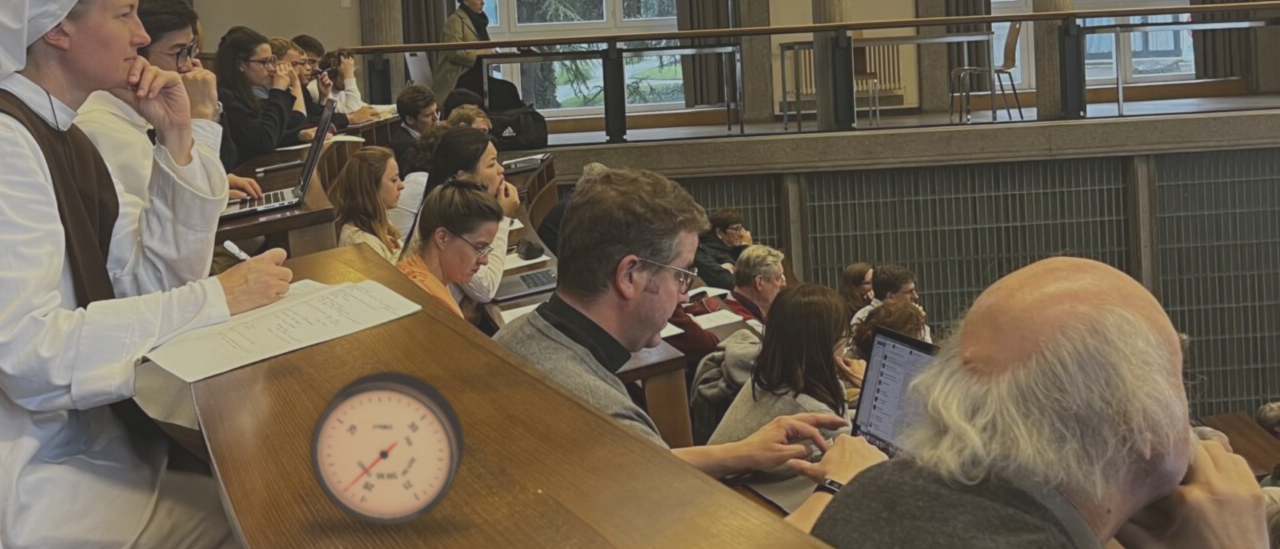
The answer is 28.2 inHg
